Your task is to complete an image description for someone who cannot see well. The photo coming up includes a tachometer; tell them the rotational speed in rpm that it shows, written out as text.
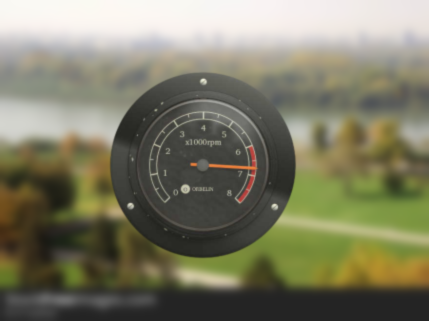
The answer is 6750 rpm
